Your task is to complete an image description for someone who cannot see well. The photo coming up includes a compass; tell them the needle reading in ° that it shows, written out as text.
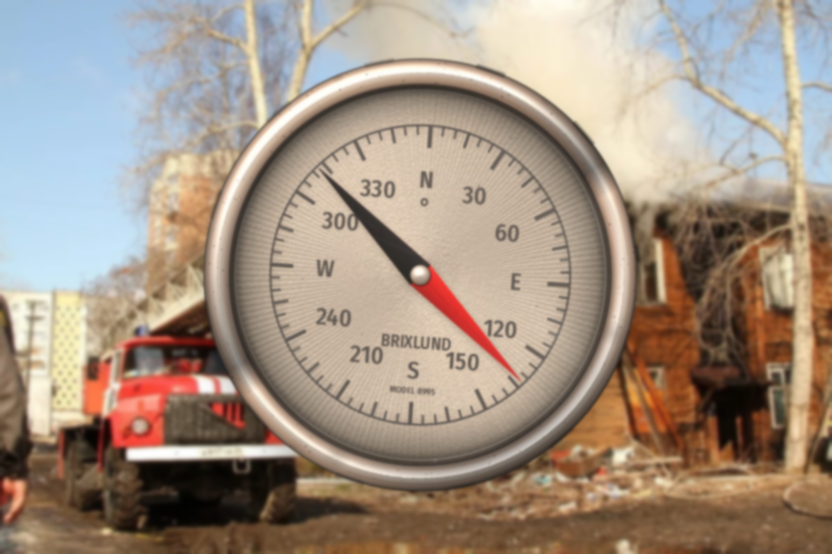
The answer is 132.5 °
